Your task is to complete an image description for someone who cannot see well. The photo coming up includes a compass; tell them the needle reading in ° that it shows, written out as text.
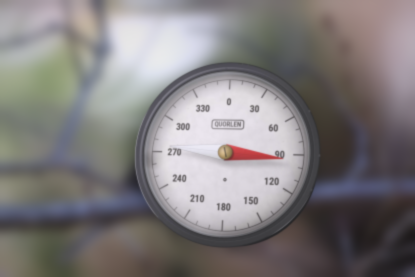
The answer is 95 °
